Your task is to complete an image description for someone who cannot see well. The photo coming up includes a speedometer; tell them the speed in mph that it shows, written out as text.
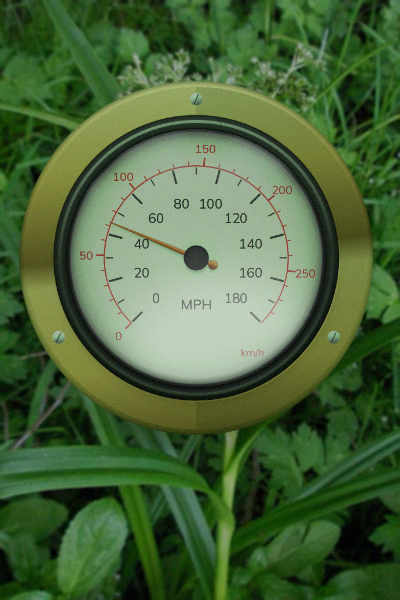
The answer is 45 mph
